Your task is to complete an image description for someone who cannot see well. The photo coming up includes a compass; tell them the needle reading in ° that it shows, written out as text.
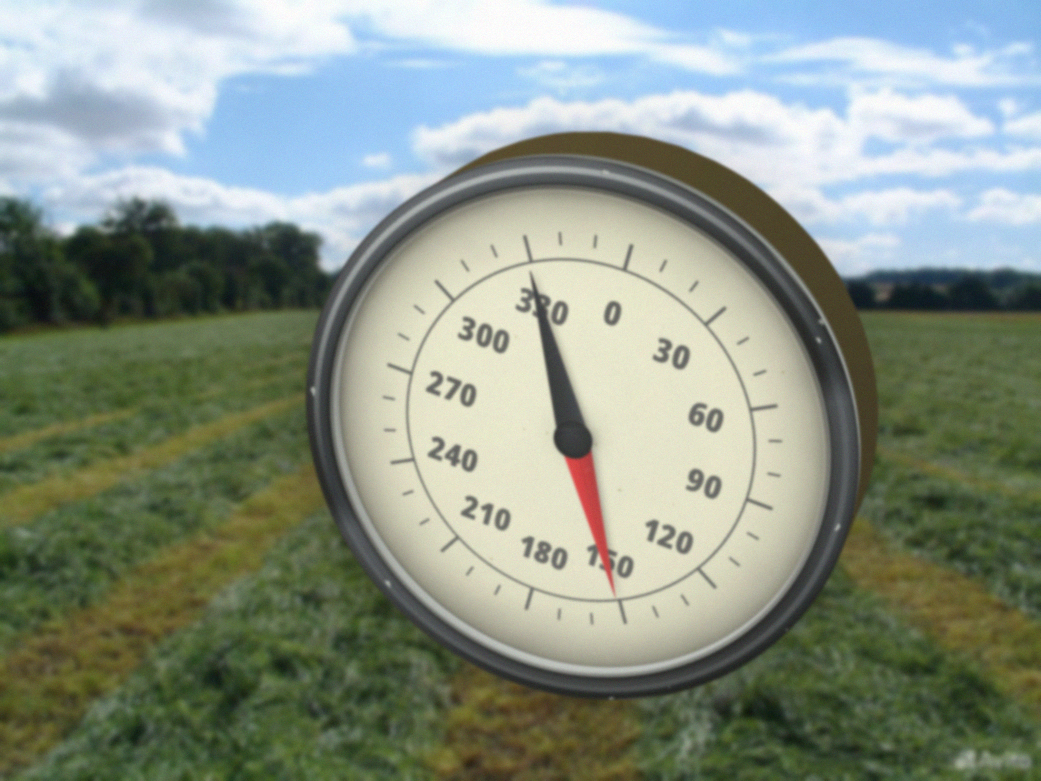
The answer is 150 °
